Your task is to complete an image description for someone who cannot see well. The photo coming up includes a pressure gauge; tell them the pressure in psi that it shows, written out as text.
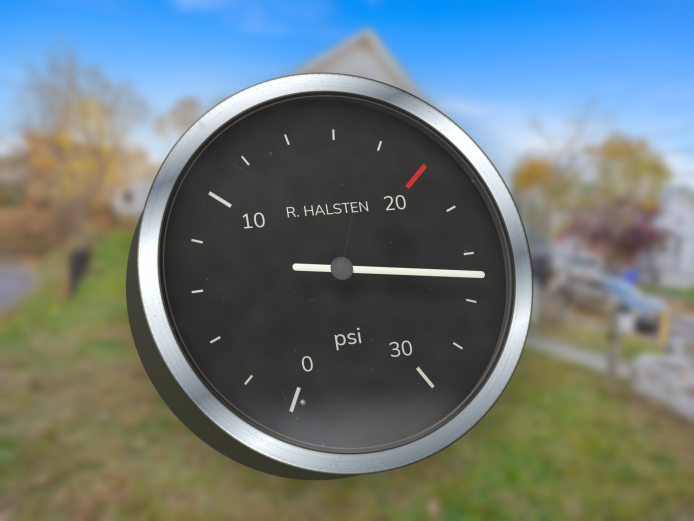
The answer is 25 psi
